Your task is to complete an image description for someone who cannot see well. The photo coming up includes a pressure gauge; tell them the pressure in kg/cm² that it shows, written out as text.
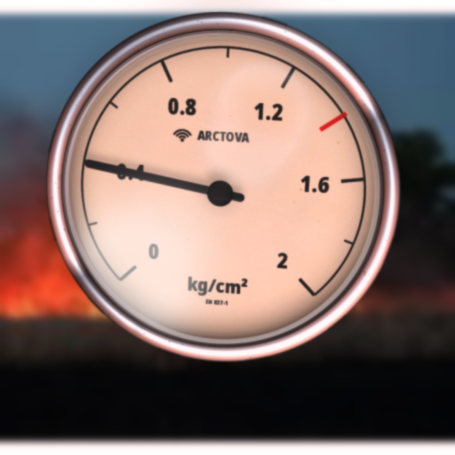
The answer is 0.4 kg/cm²
